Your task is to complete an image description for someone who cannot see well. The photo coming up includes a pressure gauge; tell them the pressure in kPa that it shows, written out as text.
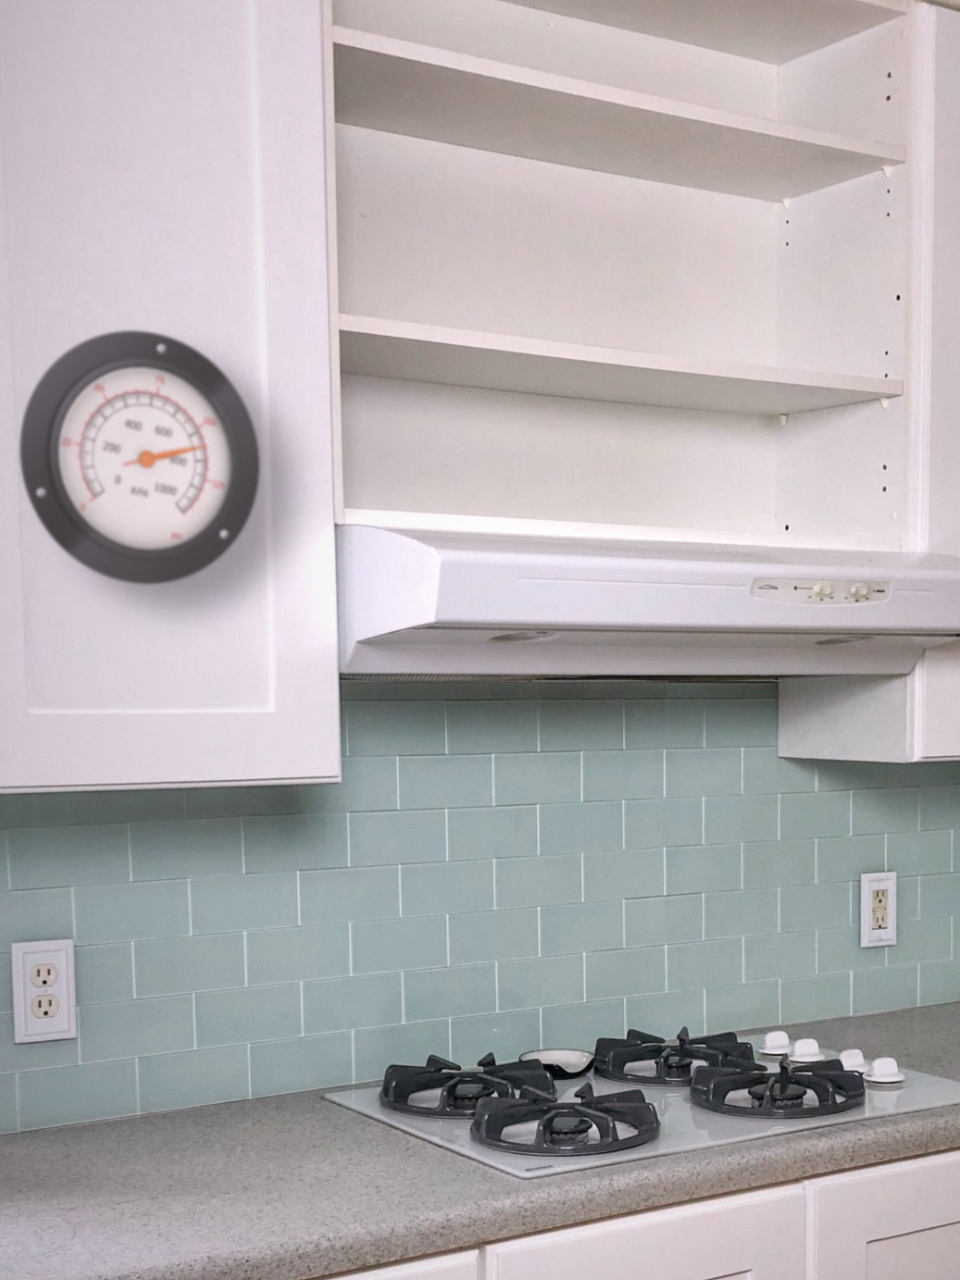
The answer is 750 kPa
